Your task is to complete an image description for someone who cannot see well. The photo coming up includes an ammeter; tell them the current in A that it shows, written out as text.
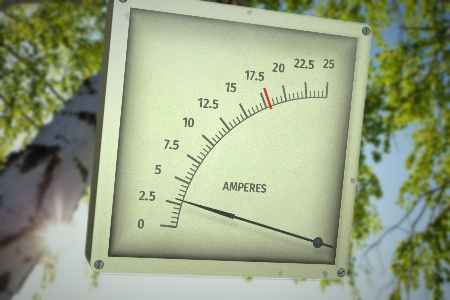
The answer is 3 A
